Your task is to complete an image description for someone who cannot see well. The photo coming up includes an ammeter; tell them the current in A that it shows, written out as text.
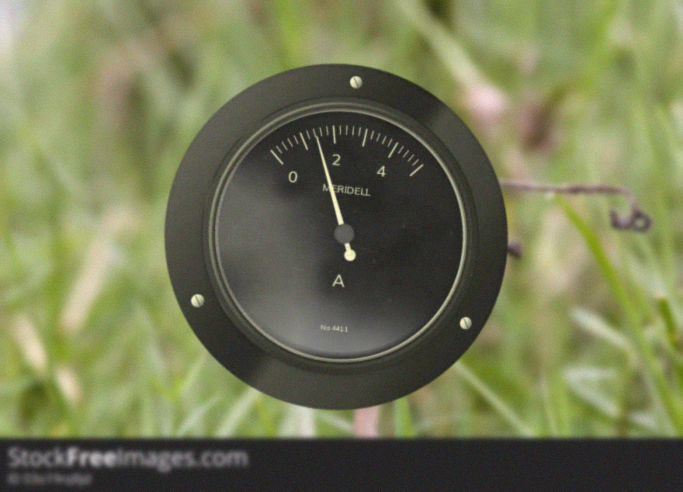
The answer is 1.4 A
